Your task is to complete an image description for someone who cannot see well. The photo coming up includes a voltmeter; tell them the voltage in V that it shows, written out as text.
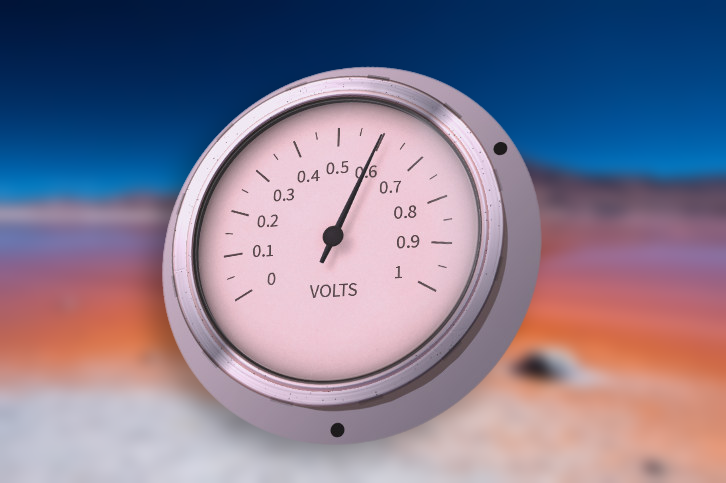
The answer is 0.6 V
